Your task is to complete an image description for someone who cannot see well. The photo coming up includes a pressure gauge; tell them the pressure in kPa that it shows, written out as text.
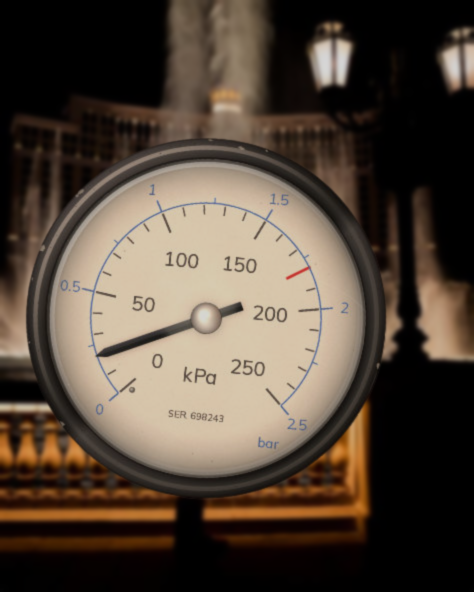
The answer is 20 kPa
